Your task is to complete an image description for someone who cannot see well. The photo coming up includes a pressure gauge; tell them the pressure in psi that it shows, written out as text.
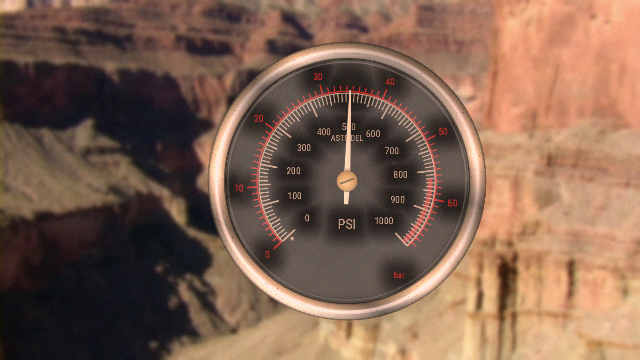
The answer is 500 psi
